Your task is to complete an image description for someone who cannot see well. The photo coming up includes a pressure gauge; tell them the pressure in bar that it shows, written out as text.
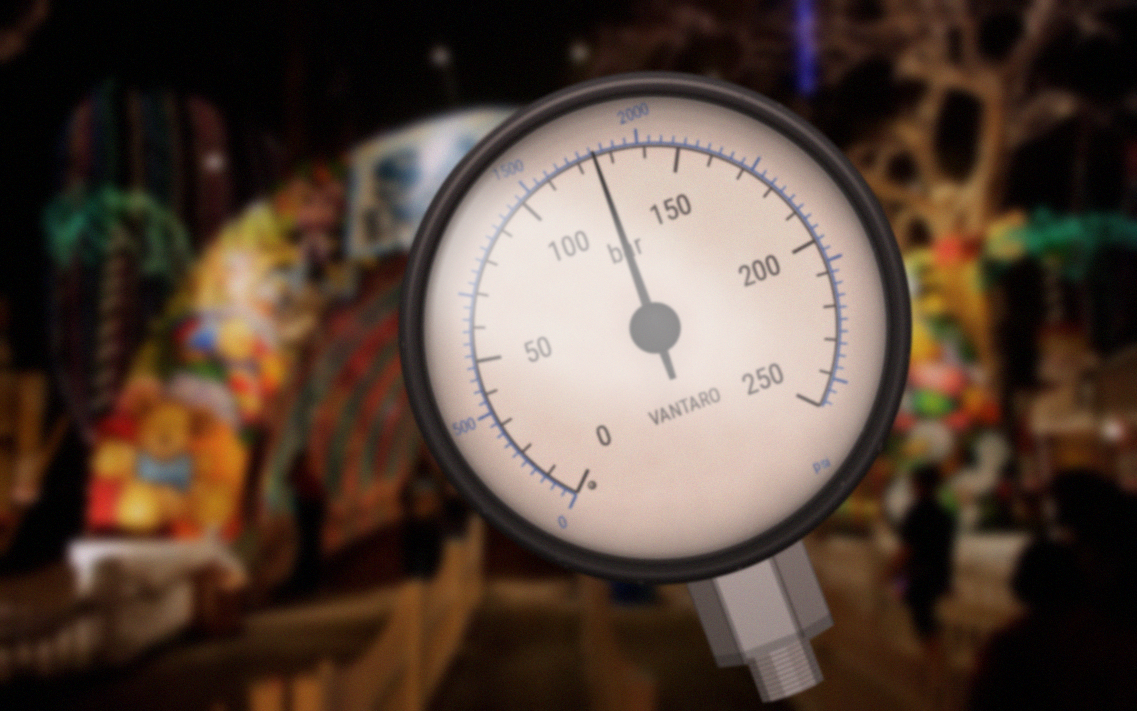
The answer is 125 bar
